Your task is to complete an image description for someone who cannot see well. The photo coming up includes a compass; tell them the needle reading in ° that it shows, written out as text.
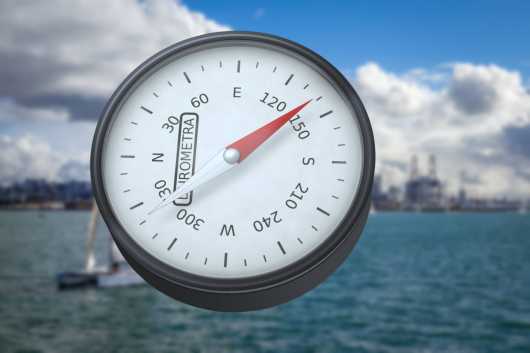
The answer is 140 °
